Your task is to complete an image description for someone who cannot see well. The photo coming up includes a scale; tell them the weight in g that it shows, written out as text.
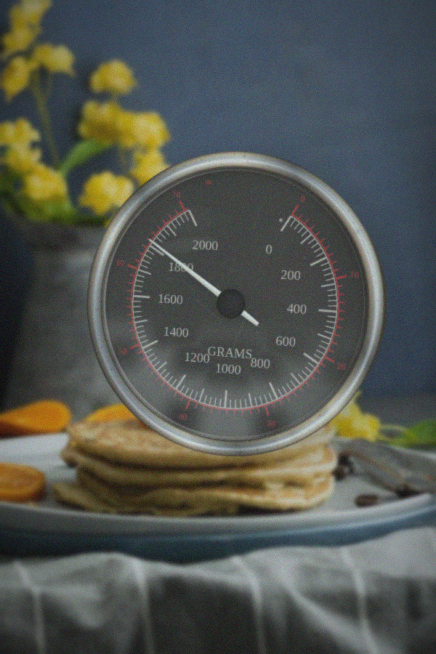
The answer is 1820 g
